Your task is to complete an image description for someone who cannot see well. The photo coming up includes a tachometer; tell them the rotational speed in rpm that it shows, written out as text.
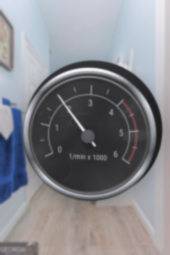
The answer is 2000 rpm
